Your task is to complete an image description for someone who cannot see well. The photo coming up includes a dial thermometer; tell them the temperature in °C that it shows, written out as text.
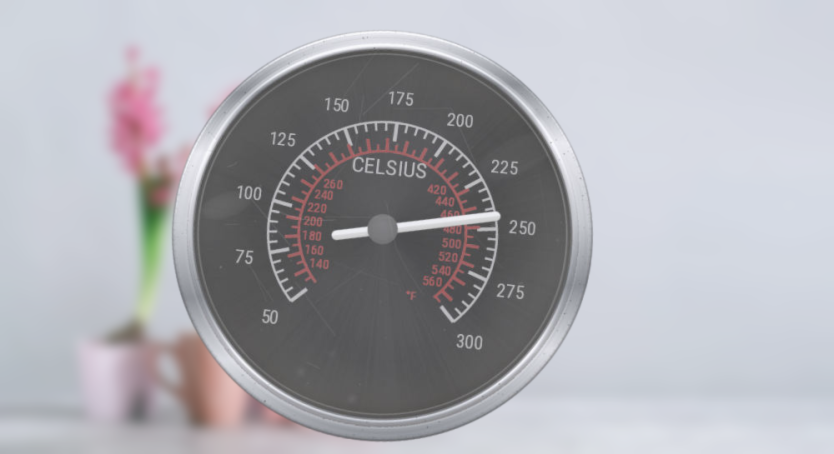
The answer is 245 °C
